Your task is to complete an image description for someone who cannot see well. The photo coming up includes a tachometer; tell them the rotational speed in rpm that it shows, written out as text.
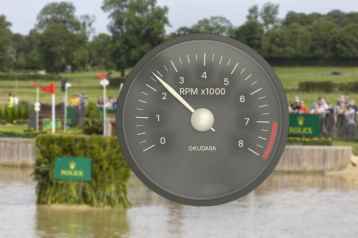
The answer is 2375 rpm
